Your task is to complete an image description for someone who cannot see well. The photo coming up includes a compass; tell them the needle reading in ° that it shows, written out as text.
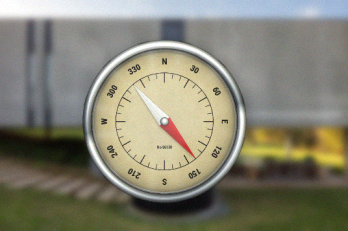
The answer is 140 °
